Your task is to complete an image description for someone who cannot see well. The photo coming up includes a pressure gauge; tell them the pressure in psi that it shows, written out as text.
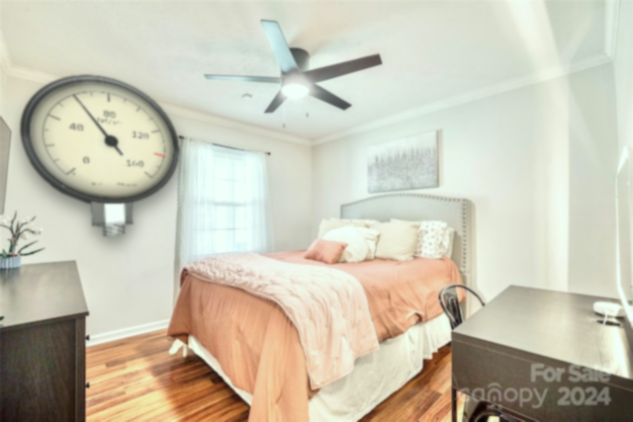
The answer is 60 psi
